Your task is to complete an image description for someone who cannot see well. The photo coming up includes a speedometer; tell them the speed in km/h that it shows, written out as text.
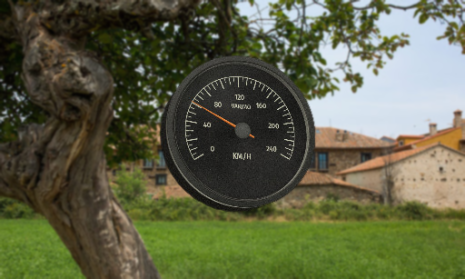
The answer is 60 km/h
